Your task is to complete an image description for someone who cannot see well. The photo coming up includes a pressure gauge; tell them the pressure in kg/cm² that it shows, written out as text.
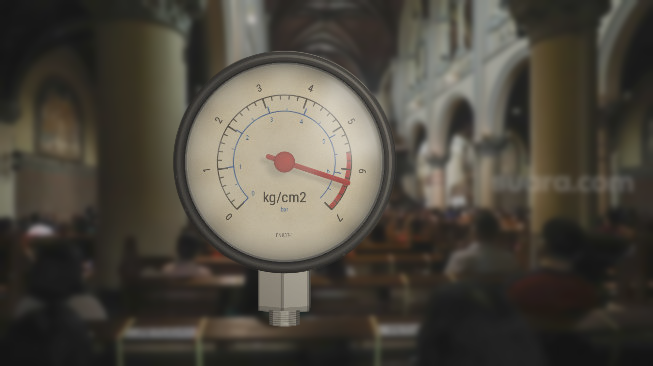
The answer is 6.3 kg/cm²
